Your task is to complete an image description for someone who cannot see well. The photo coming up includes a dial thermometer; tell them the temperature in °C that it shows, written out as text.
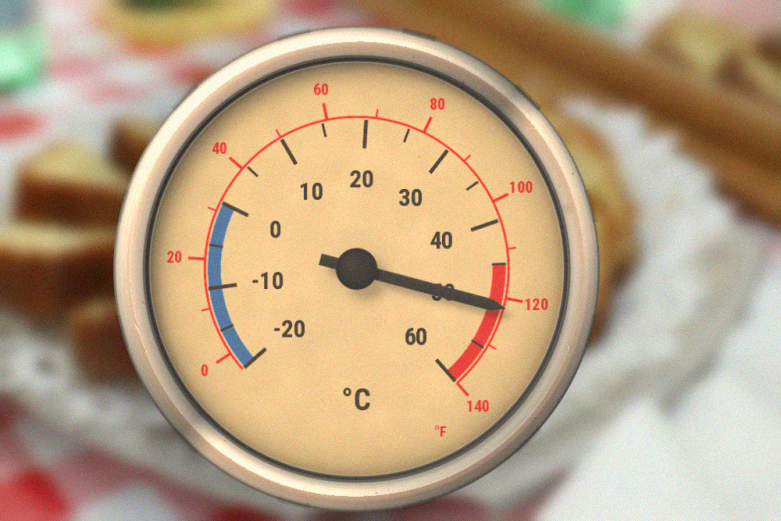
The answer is 50 °C
